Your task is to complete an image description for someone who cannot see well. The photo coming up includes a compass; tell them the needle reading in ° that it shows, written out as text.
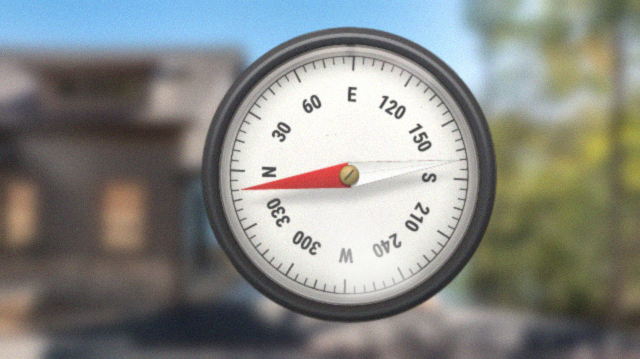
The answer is 350 °
